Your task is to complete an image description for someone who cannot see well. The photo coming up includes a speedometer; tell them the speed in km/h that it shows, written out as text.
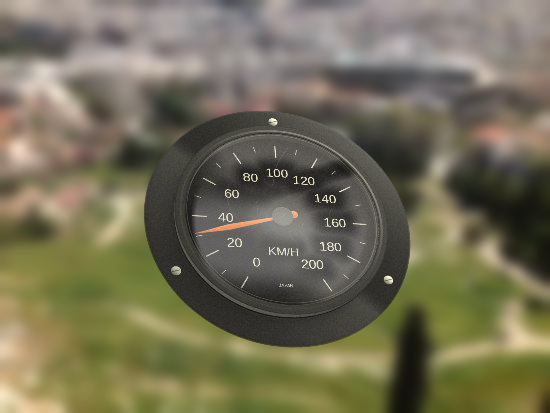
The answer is 30 km/h
